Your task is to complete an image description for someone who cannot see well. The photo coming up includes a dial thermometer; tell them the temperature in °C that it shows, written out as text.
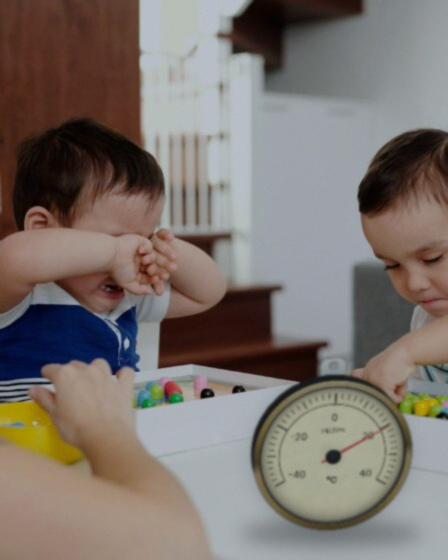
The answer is 20 °C
